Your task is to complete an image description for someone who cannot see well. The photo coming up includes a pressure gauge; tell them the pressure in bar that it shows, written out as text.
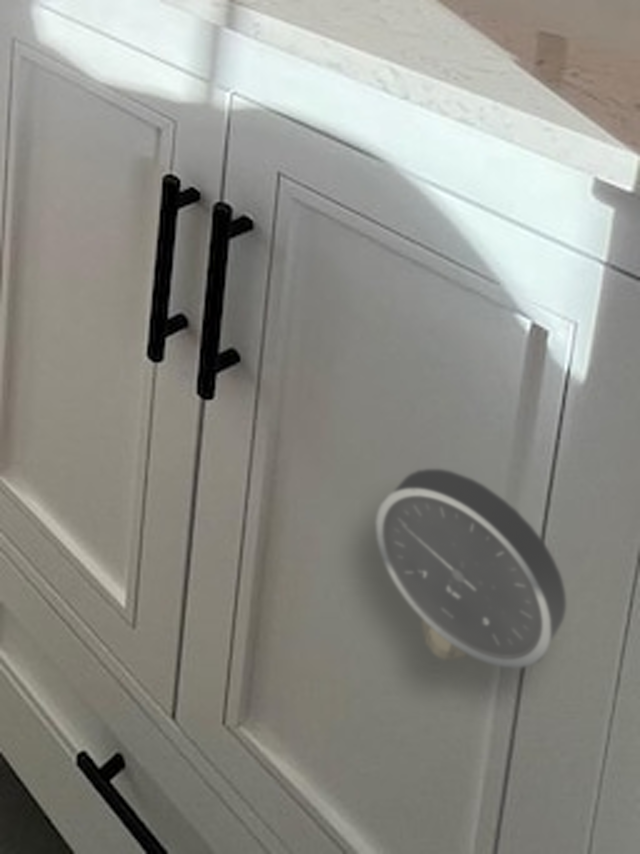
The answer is 1 bar
